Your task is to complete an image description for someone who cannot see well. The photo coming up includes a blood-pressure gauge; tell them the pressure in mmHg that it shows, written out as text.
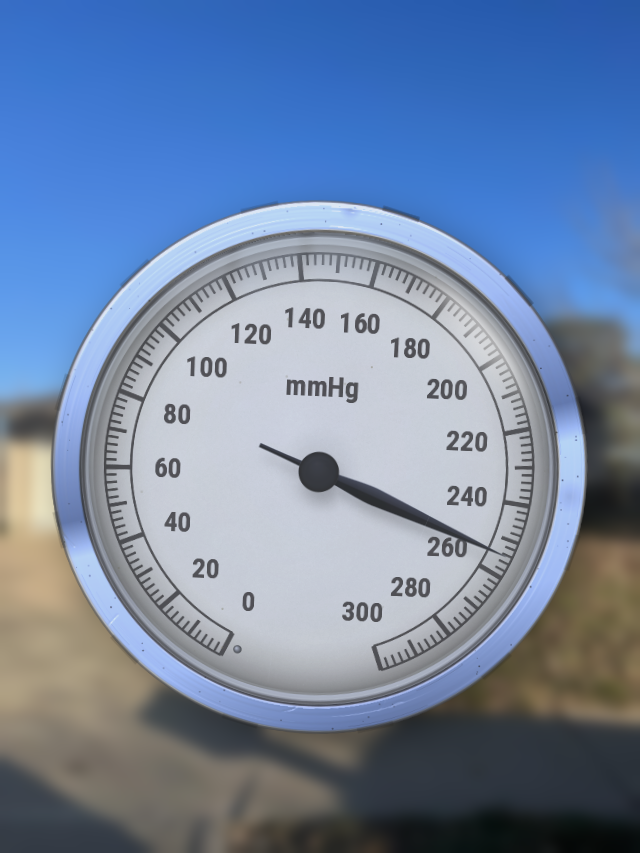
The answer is 254 mmHg
